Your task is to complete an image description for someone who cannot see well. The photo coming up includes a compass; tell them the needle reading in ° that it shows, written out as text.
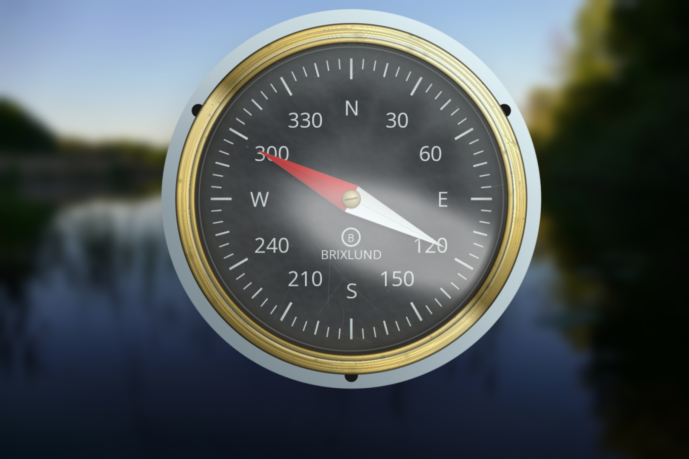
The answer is 297.5 °
